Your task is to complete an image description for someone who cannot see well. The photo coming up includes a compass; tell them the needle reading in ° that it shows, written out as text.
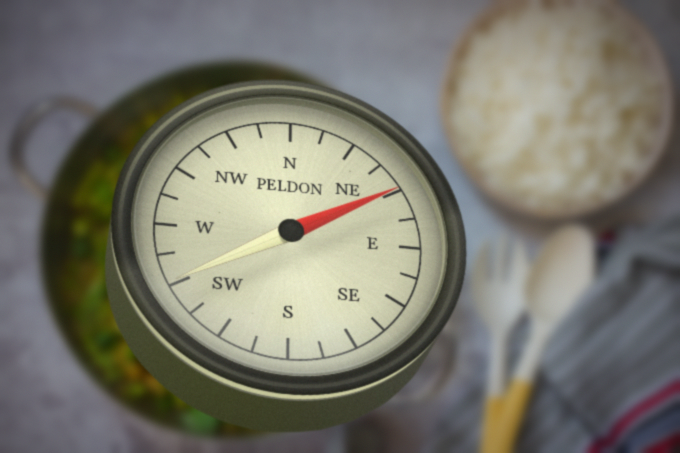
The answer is 60 °
